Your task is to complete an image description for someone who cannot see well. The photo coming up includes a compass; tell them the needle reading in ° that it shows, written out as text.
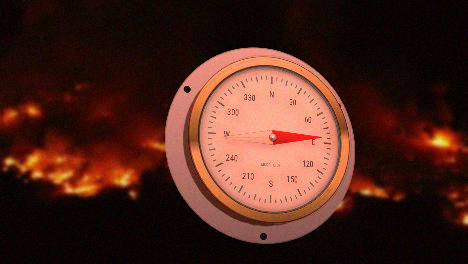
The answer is 85 °
